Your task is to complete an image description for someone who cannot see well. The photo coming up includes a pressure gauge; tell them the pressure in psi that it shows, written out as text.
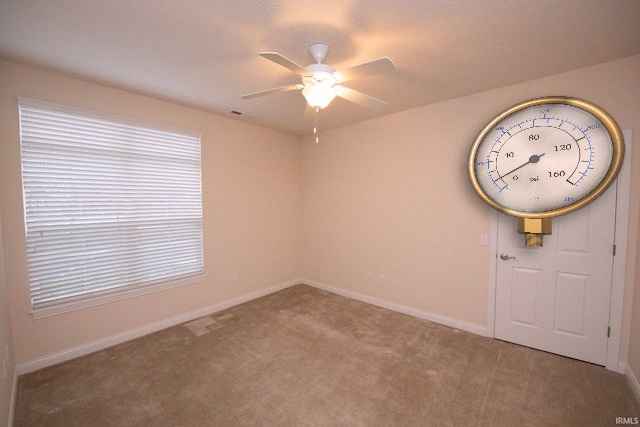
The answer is 10 psi
